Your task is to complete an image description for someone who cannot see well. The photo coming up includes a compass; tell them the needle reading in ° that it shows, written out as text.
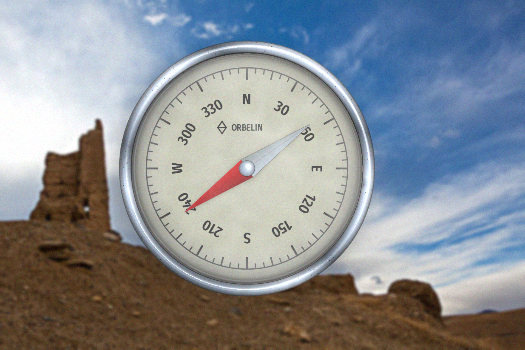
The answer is 235 °
